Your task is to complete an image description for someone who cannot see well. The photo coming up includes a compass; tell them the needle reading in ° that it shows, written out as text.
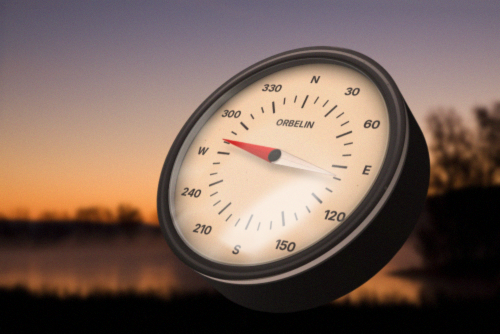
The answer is 280 °
